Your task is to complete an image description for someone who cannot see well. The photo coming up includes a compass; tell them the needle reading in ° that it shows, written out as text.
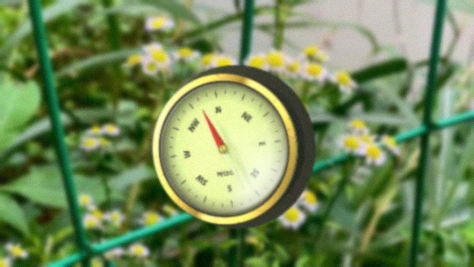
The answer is 340 °
